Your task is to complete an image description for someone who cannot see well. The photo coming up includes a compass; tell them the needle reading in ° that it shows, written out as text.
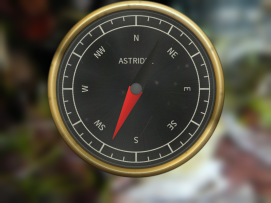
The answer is 205 °
